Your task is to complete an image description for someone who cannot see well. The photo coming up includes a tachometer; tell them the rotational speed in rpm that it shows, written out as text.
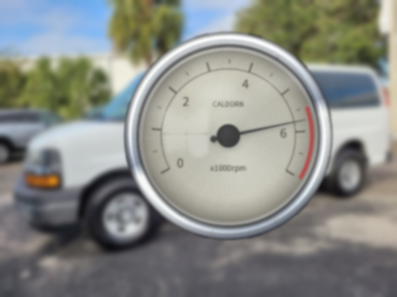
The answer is 5750 rpm
